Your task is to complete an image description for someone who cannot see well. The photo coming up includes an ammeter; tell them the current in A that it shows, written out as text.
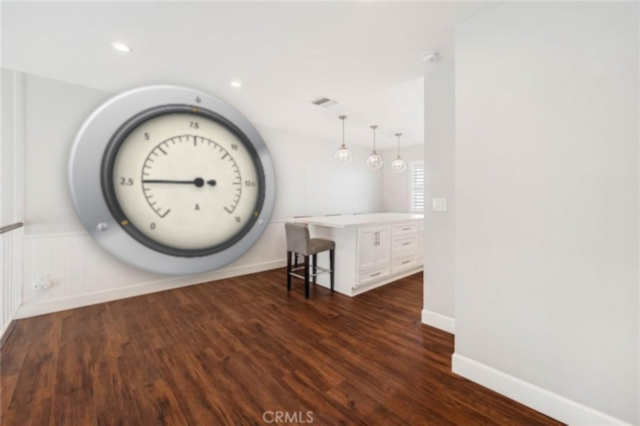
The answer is 2.5 A
